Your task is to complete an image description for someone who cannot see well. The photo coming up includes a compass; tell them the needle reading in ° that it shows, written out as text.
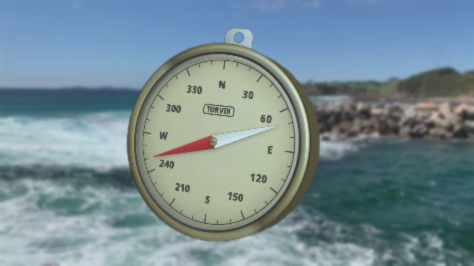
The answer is 250 °
